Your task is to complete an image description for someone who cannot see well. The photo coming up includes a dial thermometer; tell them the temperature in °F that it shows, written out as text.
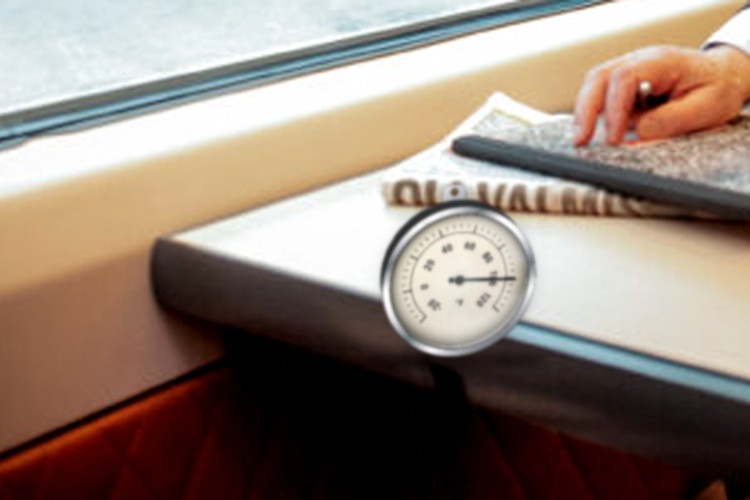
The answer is 100 °F
